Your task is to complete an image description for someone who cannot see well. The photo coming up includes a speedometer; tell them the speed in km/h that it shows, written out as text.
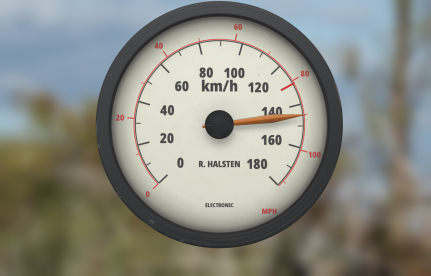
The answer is 145 km/h
